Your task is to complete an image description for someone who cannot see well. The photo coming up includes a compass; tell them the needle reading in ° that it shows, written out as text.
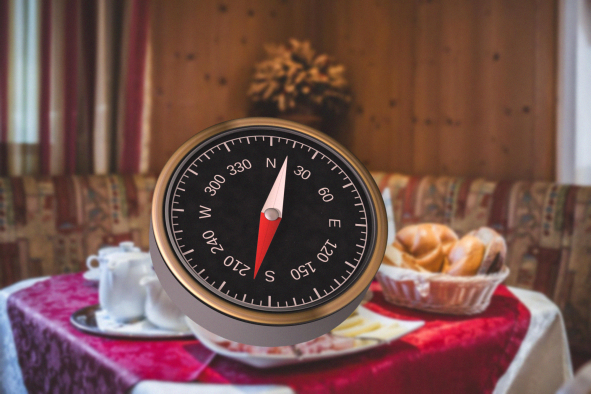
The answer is 192.5 °
